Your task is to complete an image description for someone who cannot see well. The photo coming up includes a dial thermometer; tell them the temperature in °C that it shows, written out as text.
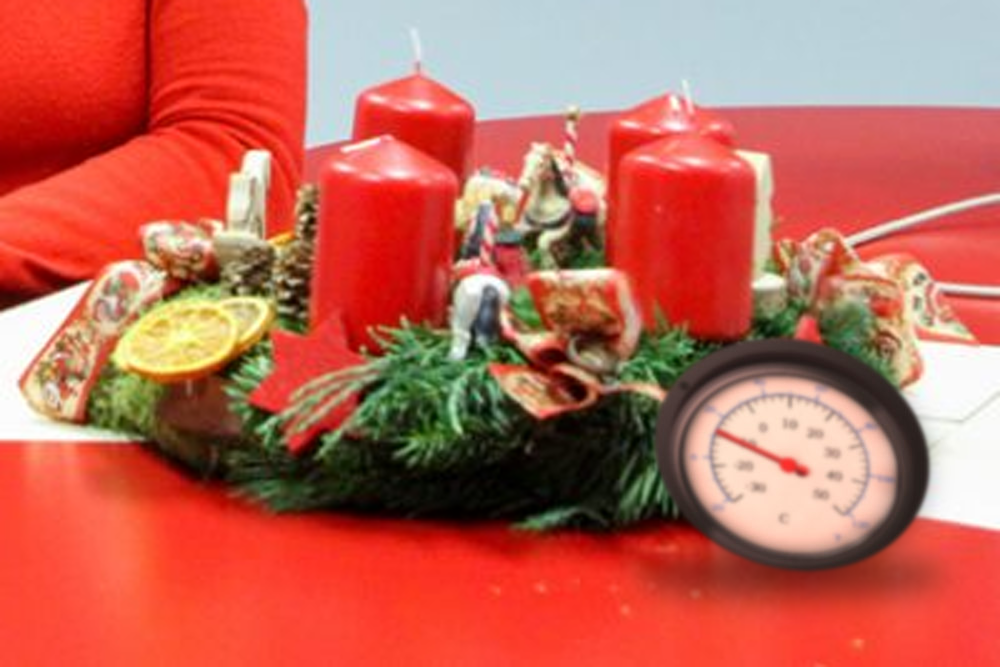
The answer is -10 °C
